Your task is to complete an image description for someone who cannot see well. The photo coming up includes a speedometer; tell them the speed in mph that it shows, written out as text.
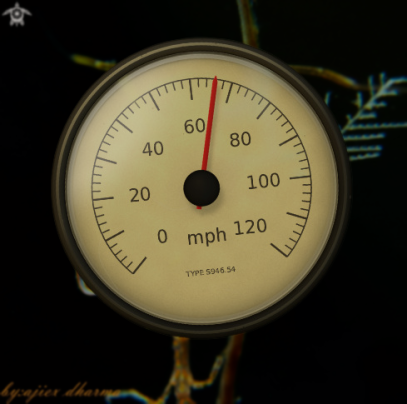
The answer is 66 mph
